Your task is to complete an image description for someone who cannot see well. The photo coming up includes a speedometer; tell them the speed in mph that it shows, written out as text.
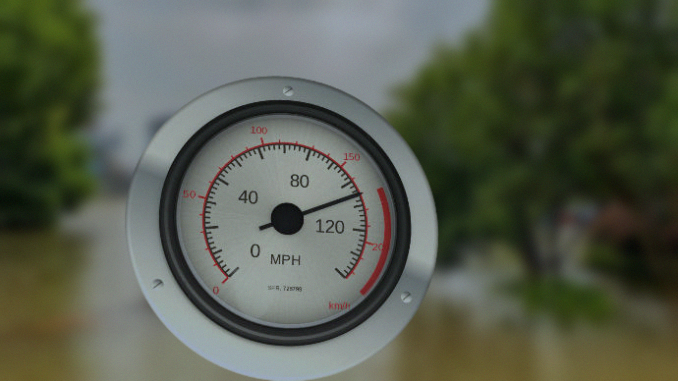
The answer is 106 mph
